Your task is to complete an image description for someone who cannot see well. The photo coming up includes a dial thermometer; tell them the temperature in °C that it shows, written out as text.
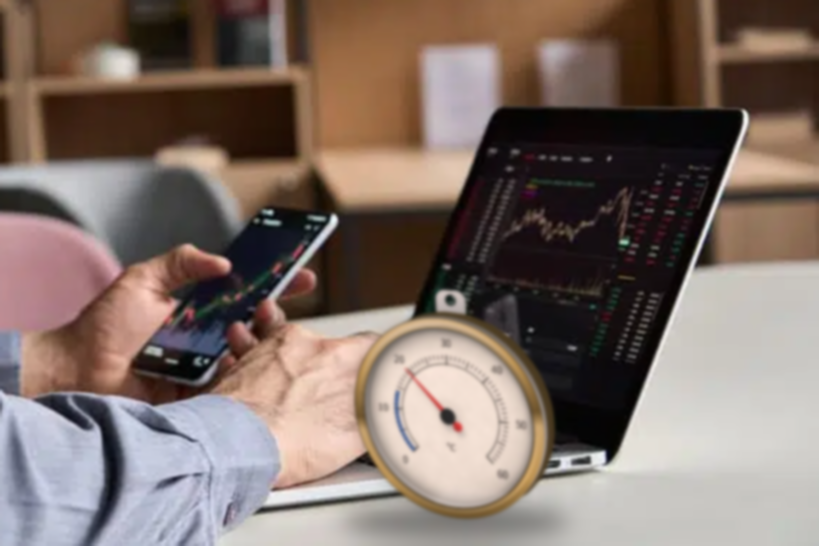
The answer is 20 °C
